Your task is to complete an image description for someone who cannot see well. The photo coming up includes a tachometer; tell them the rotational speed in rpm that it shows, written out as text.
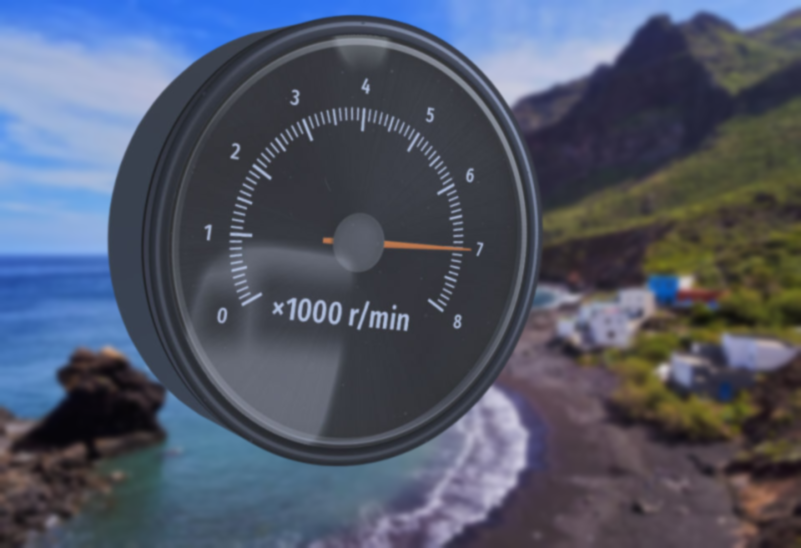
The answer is 7000 rpm
